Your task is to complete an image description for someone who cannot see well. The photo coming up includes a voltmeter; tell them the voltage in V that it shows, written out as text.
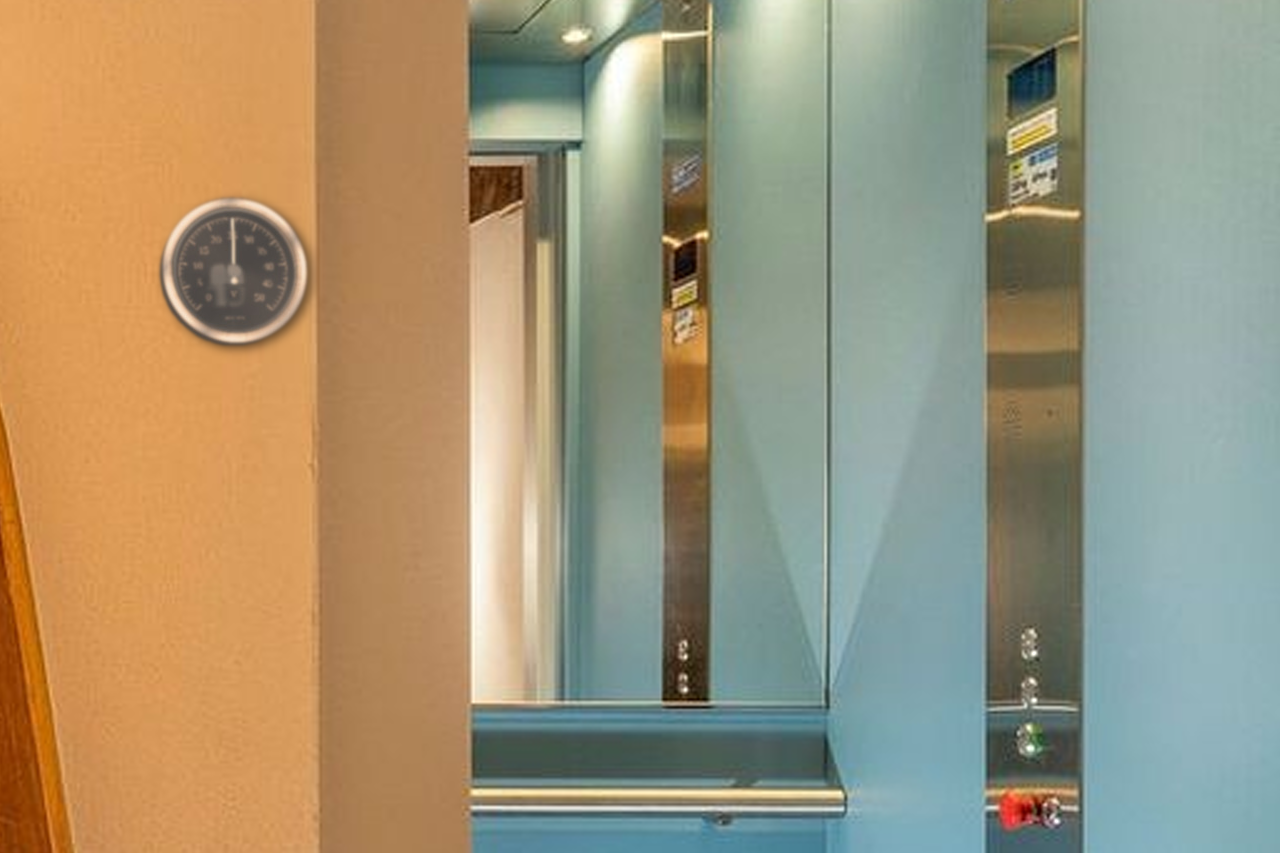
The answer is 25 V
